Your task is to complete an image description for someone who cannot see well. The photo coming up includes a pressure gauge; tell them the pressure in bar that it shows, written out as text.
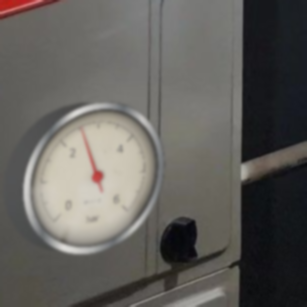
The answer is 2.5 bar
